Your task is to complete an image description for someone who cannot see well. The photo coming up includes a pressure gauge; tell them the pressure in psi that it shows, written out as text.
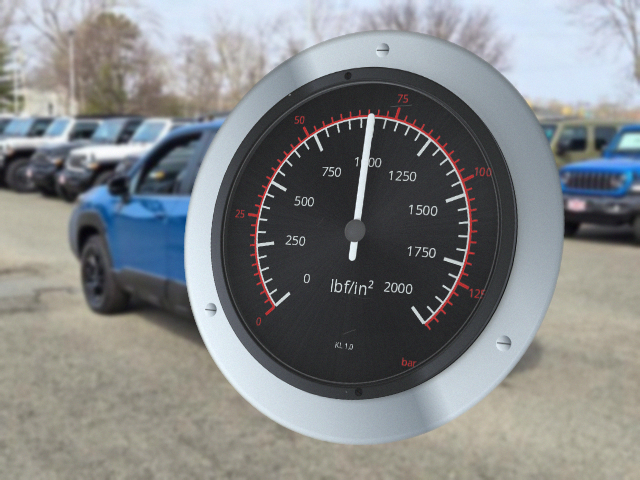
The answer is 1000 psi
